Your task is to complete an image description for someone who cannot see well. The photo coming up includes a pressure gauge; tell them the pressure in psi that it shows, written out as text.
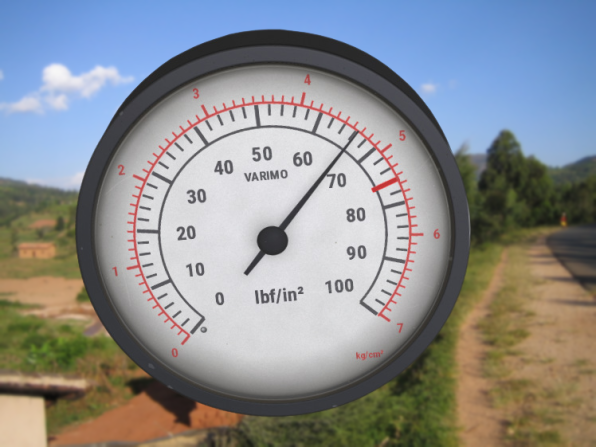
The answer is 66 psi
